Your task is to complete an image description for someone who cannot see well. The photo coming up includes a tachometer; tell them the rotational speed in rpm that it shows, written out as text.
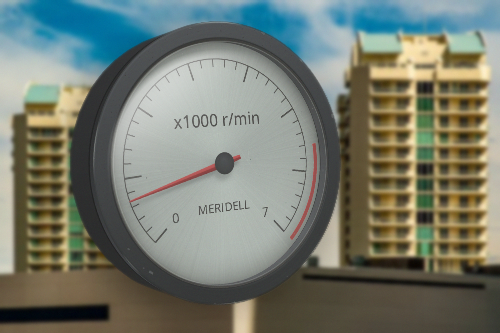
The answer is 700 rpm
